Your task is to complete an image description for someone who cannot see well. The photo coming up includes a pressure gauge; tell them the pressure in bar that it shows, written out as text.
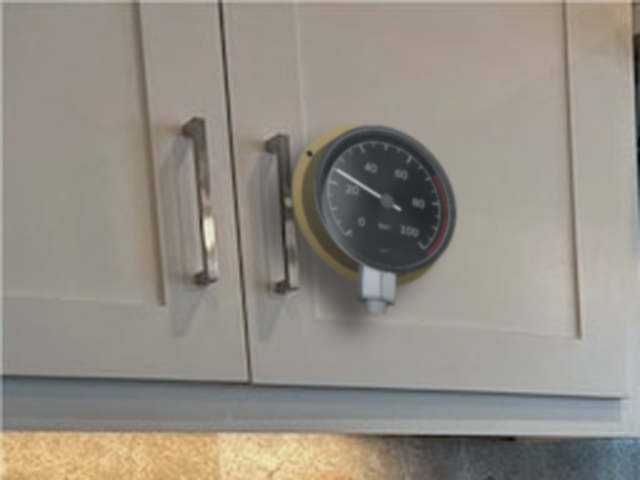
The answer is 25 bar
